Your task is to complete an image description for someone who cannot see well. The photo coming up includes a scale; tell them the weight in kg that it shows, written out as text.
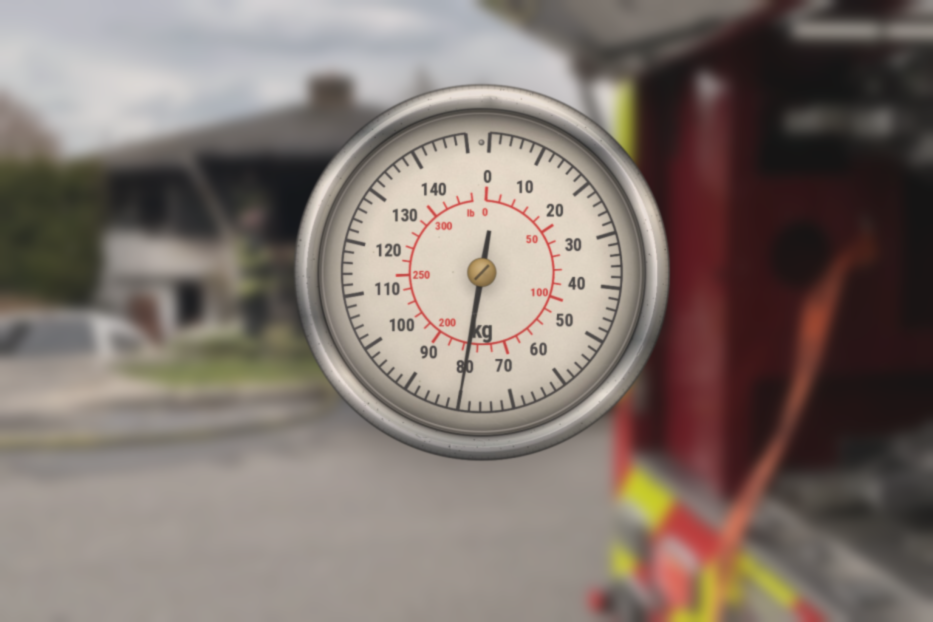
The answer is 80 kg
